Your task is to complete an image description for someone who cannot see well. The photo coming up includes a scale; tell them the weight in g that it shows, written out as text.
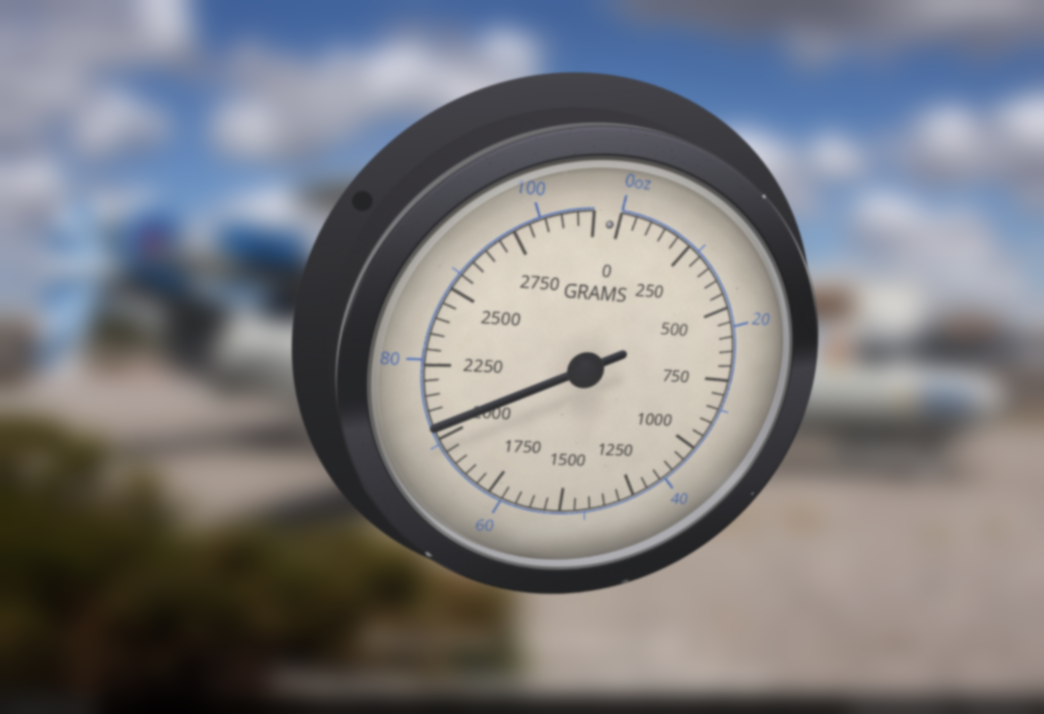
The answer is 2050 g
